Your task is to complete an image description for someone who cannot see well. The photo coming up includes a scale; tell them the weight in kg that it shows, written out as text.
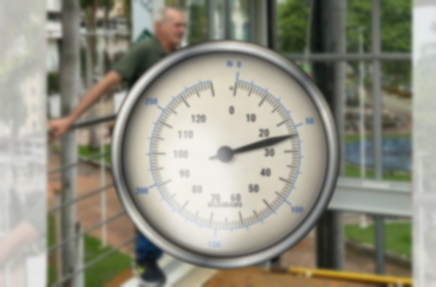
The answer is 25 kg
